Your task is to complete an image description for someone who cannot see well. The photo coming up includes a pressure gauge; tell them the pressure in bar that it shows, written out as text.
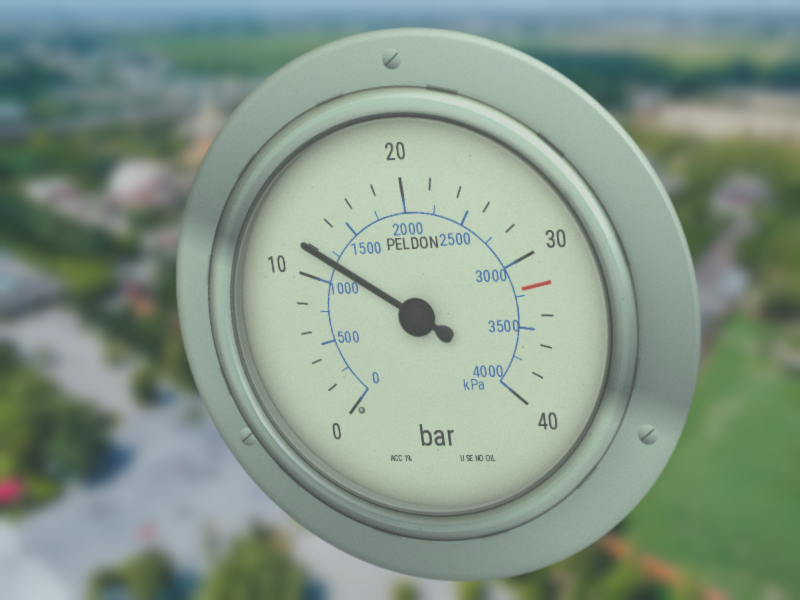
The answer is 12 bar
